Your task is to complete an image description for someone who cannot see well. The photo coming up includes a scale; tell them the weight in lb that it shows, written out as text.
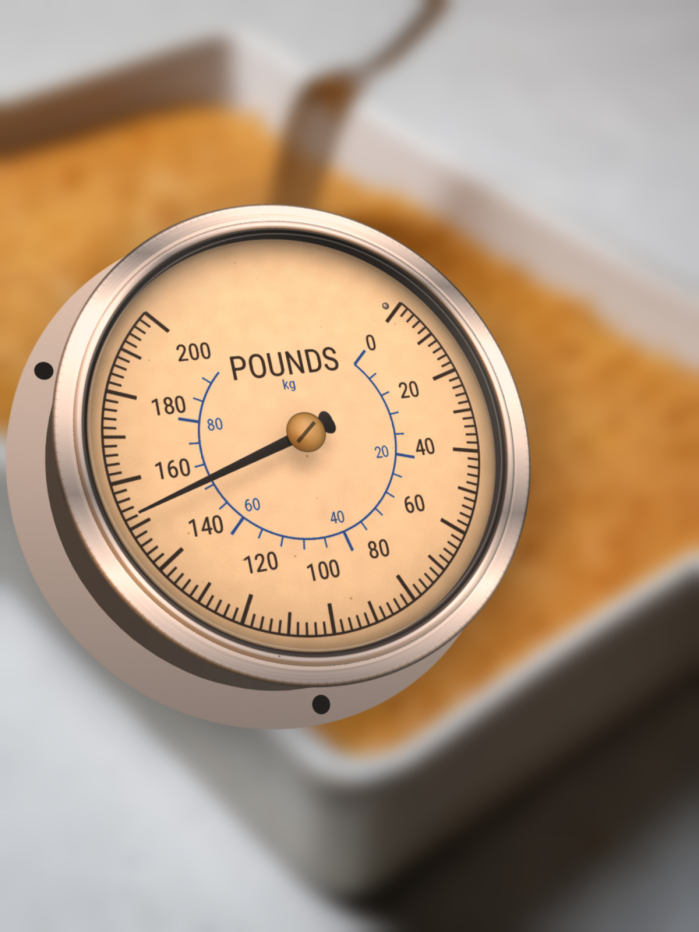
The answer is 152 lb
